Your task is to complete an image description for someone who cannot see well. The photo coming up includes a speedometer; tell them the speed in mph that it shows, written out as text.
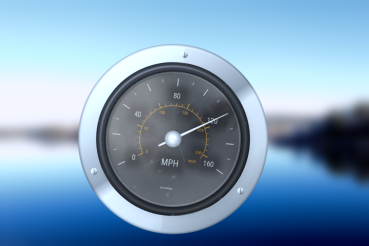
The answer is 120 mph
